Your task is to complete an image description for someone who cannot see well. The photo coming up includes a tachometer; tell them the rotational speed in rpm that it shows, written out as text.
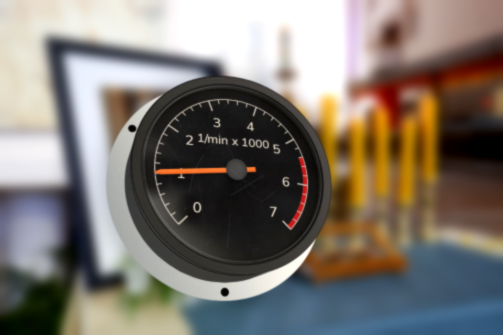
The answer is 1000 rpm
